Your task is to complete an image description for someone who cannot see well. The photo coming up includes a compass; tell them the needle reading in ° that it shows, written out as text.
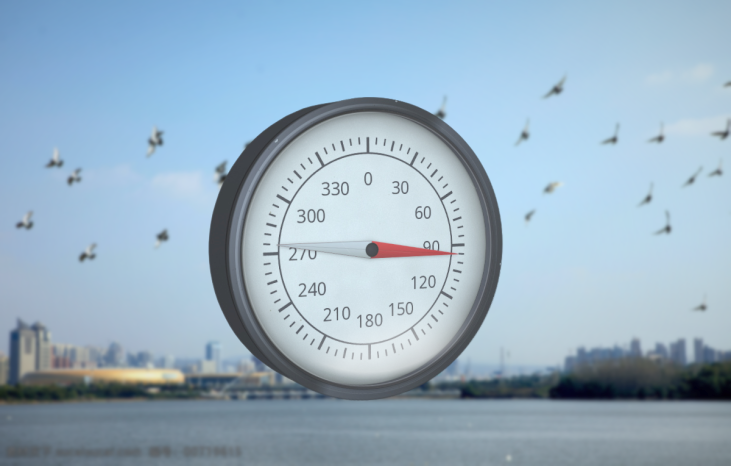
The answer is 95 °
